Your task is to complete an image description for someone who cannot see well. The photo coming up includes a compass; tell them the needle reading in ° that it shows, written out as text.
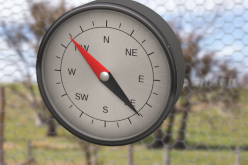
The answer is 315 °
